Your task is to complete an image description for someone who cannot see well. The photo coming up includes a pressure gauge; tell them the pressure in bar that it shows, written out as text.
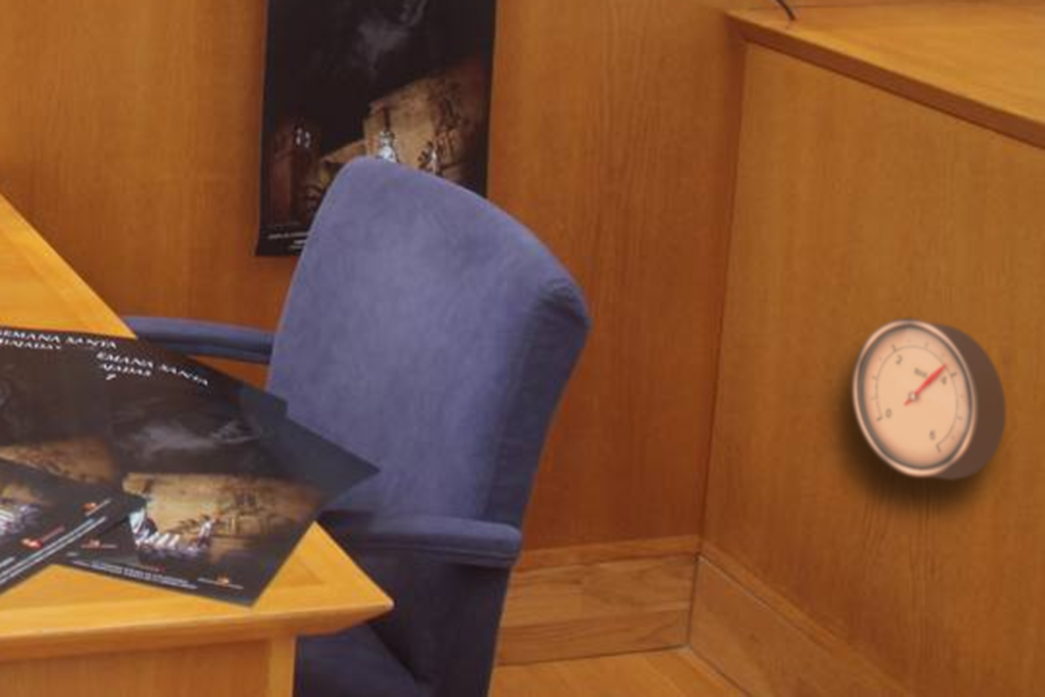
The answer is 3.75 bar
